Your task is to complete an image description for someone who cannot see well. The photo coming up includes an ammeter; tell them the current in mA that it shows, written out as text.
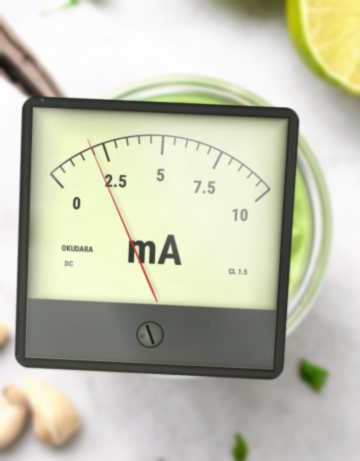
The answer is 2 mA
